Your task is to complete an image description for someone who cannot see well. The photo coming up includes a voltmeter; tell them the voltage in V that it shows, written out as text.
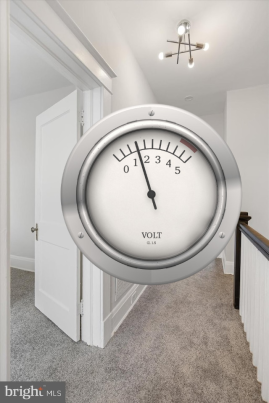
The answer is 1.5 V
